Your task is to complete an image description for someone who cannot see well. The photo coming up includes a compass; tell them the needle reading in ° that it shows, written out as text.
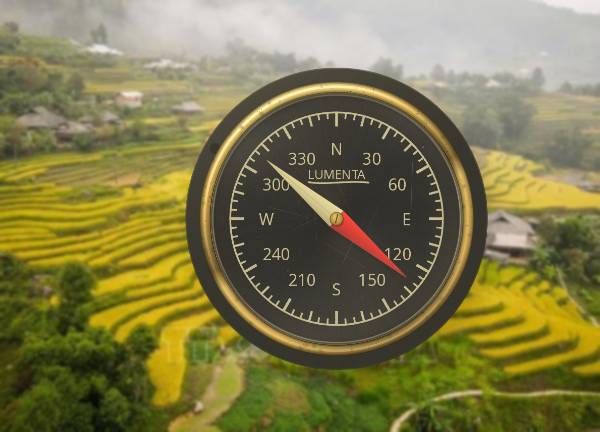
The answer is 130 °
